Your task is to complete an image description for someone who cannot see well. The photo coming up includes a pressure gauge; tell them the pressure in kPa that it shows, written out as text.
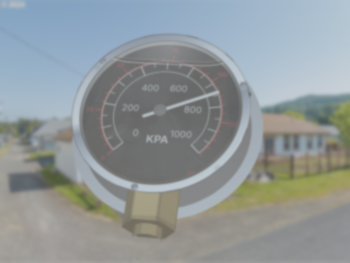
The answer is 750 kPa
